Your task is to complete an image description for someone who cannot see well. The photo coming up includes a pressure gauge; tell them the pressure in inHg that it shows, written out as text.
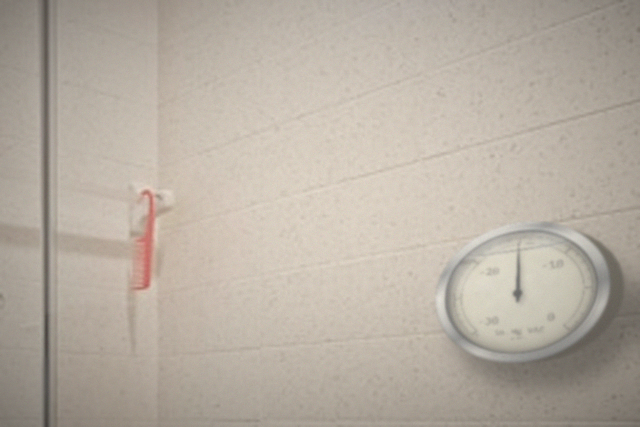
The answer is -15 inHg
